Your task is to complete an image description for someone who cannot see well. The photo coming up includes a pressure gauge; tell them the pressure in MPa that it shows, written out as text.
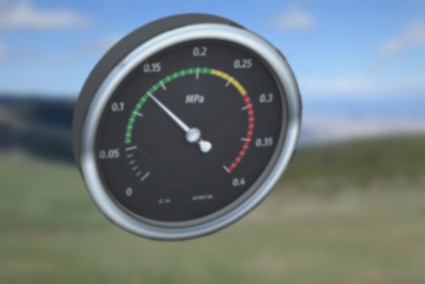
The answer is 0.13 MPa
